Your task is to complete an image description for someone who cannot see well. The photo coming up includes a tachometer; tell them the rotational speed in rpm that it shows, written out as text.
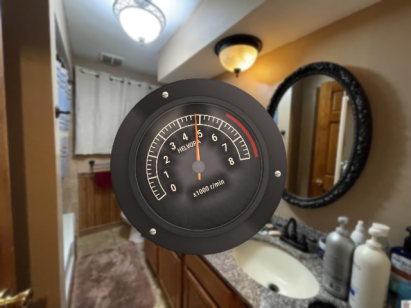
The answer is 4800 rpm
